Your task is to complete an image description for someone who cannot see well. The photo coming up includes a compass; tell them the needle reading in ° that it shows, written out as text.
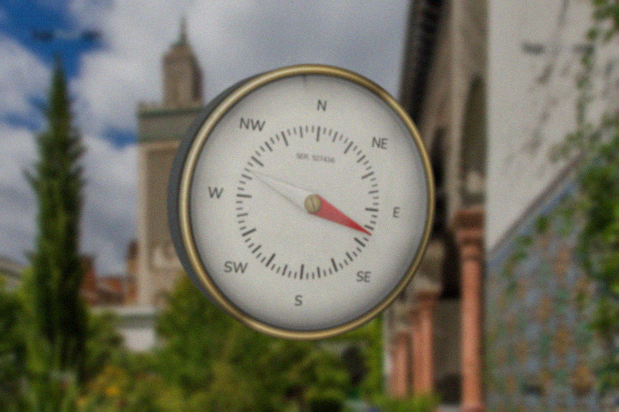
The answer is 110 °
